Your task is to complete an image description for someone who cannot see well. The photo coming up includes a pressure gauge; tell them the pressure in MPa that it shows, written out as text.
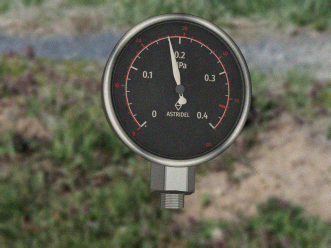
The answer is 0.18 MPa
